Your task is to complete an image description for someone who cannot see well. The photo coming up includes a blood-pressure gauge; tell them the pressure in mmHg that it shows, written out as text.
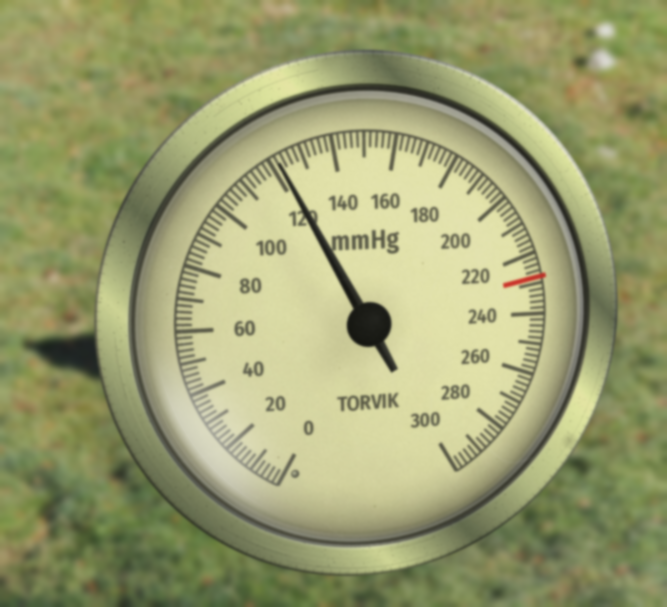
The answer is 122 mmHg
